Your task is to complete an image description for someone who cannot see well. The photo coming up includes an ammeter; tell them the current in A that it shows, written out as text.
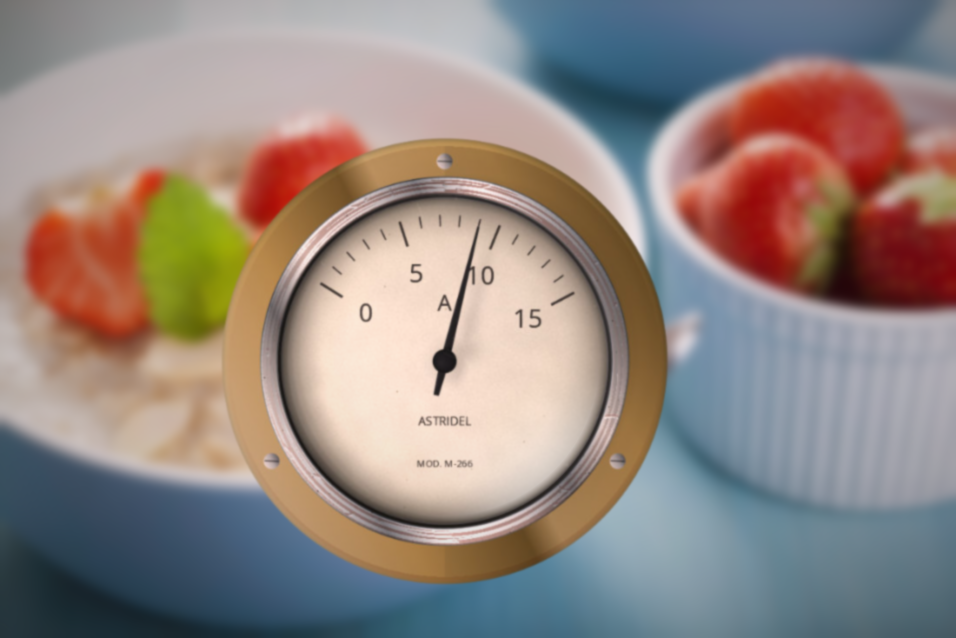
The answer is 9 A
